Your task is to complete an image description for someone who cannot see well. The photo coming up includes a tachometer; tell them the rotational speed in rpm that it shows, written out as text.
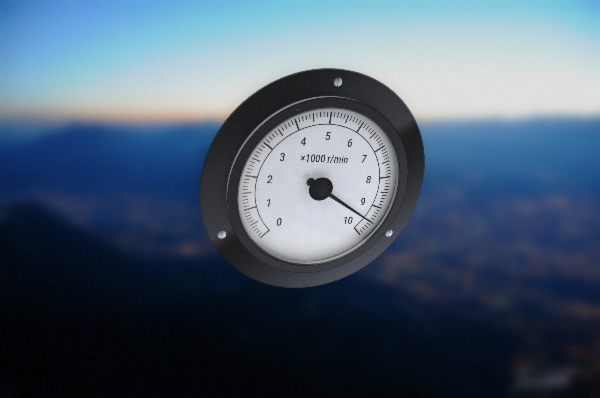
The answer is 9500 rpm
